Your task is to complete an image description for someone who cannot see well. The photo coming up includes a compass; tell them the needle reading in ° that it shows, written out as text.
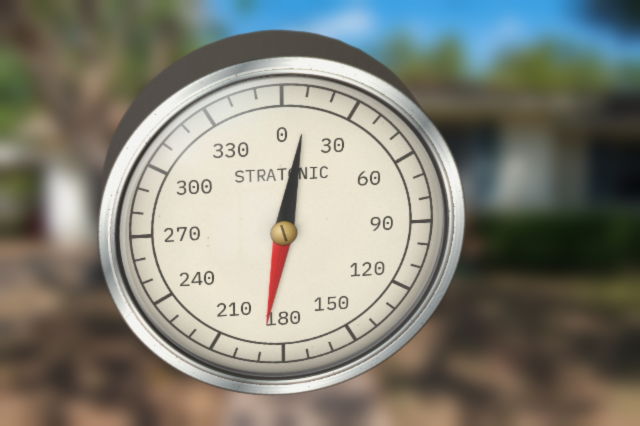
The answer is 190 °
